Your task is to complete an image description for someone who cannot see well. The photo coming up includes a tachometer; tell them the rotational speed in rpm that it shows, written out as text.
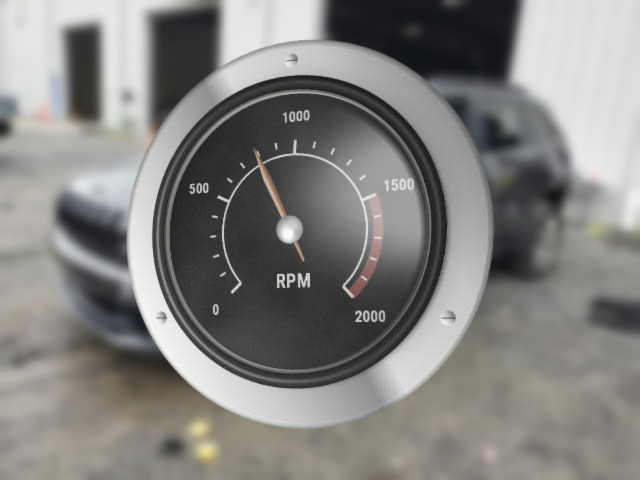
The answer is 800 rpm
